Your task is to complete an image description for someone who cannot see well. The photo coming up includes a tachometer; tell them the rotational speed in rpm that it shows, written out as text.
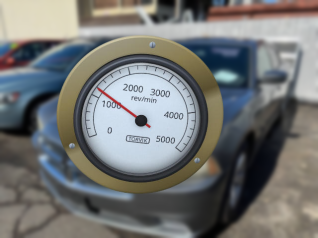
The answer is 1200 rpm
